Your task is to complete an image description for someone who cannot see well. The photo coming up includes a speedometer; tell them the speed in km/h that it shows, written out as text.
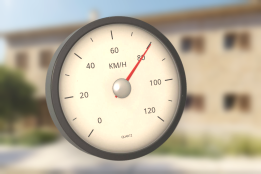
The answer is 80 km/h
